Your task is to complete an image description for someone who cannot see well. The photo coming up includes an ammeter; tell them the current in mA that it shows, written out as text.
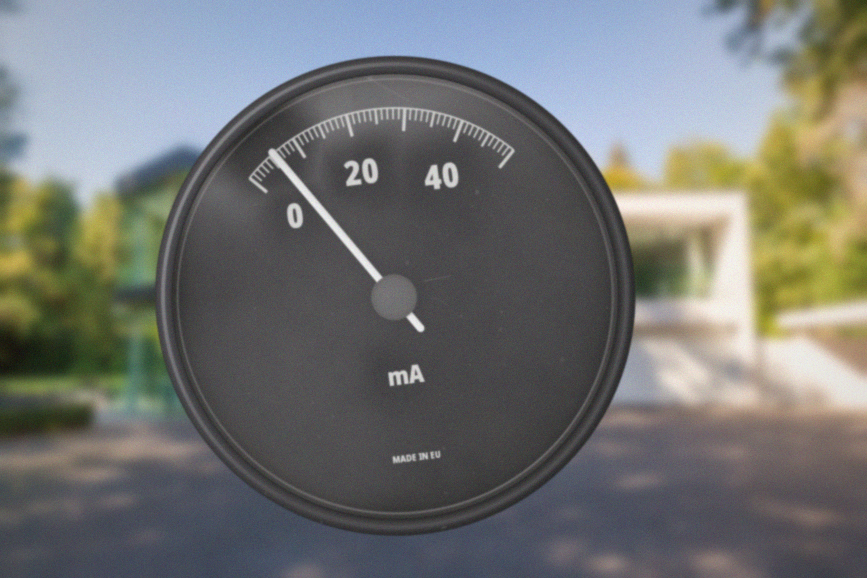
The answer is 6 mA
